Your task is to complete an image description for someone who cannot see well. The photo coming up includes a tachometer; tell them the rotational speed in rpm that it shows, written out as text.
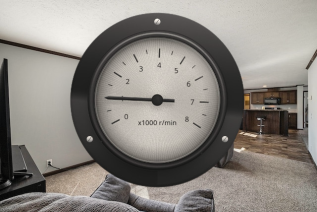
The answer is 1000 rpm
